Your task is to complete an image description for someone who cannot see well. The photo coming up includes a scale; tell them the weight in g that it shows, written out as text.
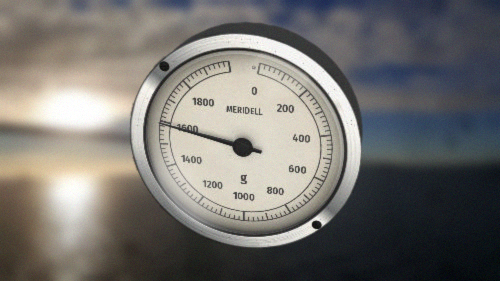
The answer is 1600 g
